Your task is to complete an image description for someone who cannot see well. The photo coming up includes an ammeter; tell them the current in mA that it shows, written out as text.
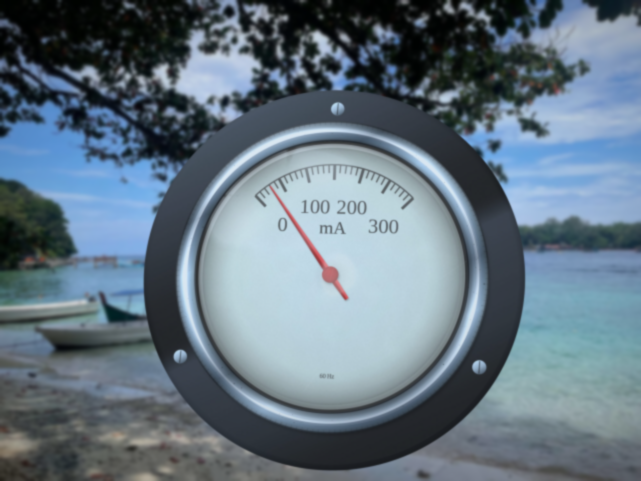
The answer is 30 mA
